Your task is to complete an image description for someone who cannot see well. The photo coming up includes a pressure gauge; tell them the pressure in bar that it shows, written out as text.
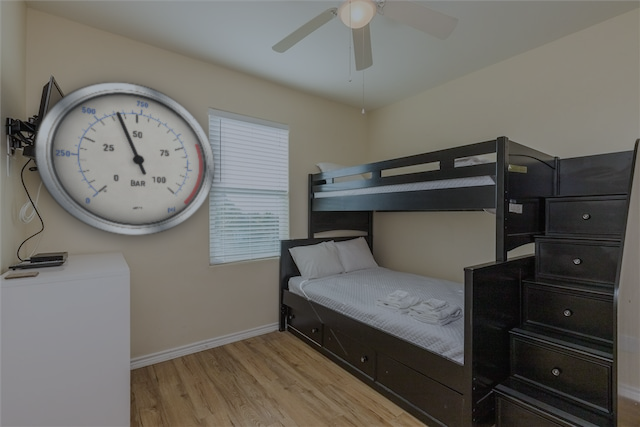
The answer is 42.5 bar
